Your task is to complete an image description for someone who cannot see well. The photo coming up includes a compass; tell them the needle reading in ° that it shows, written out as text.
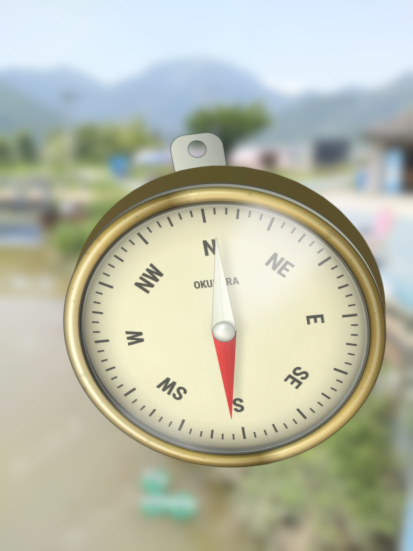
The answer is 185 °
